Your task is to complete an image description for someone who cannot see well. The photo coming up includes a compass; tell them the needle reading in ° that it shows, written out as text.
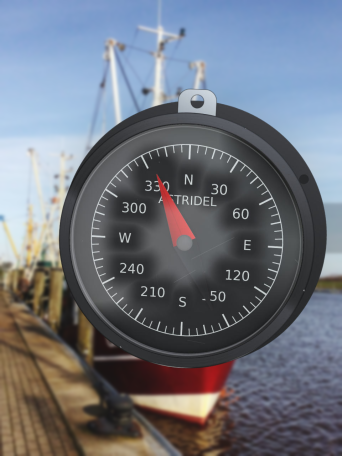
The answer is 335 °
